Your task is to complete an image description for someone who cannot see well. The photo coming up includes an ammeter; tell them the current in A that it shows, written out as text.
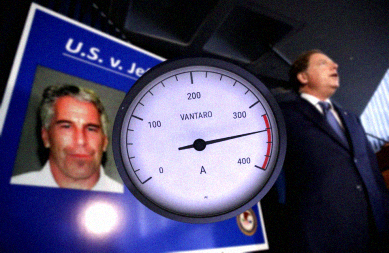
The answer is 340 A
